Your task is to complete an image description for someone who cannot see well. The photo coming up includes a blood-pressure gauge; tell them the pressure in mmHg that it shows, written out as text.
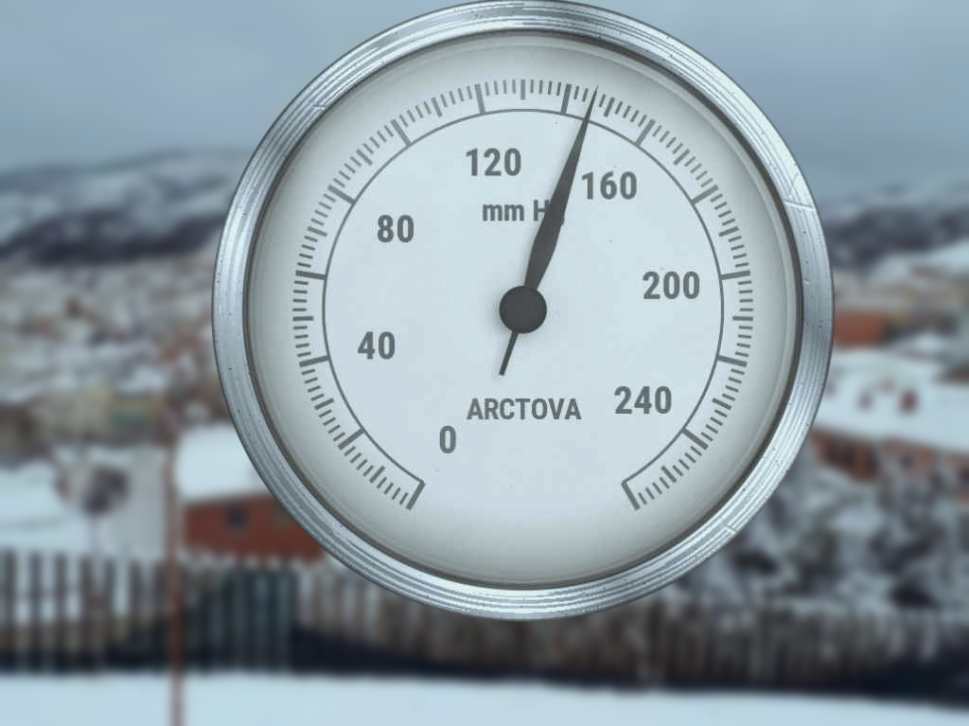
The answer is 146 mmHg
